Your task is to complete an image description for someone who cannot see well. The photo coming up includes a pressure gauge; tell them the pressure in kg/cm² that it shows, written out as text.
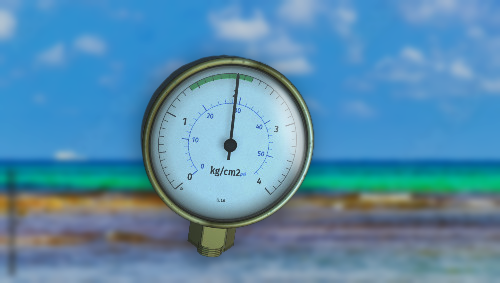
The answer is 2 kg/cm²
